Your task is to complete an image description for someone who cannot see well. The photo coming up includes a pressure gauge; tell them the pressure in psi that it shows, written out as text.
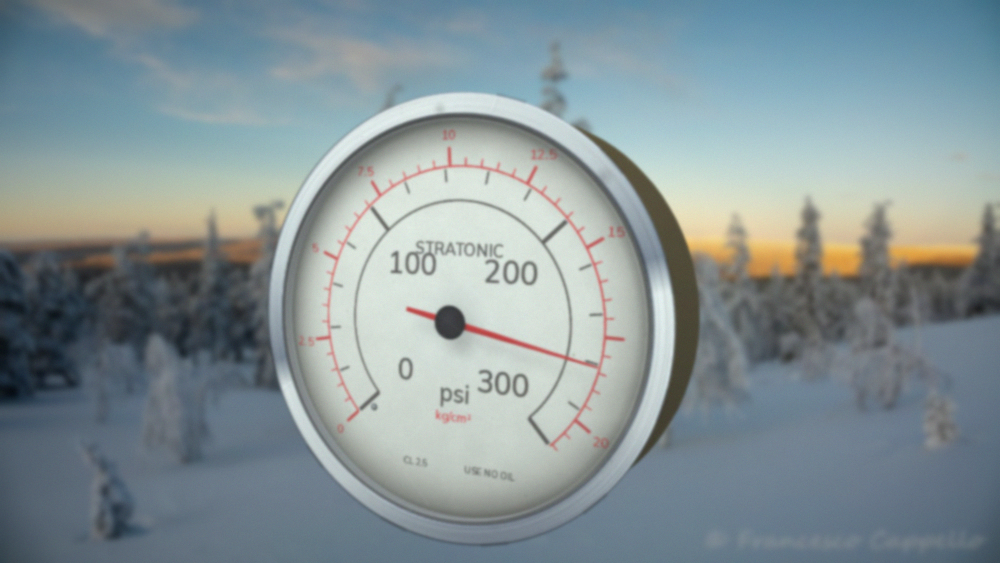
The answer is 260 psi
